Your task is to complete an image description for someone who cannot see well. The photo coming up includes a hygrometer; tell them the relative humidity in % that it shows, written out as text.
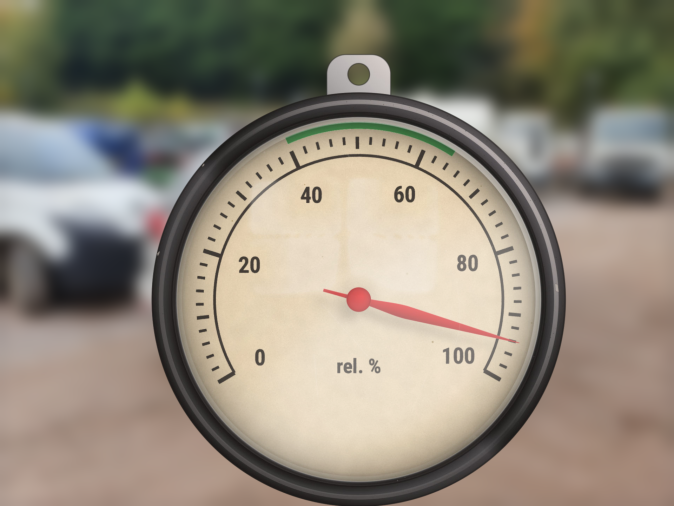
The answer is 94 %
